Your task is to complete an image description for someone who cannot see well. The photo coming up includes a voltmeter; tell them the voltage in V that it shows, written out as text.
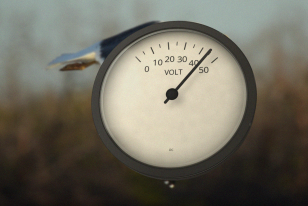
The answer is 45 V
